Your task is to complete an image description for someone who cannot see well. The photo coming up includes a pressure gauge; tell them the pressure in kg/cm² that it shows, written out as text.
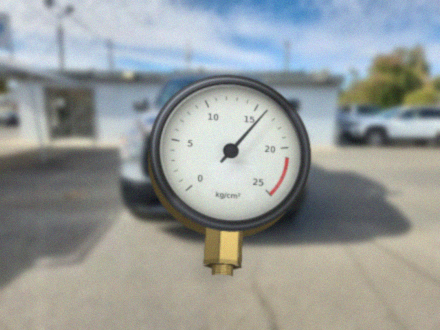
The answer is 16 kg/cm²
